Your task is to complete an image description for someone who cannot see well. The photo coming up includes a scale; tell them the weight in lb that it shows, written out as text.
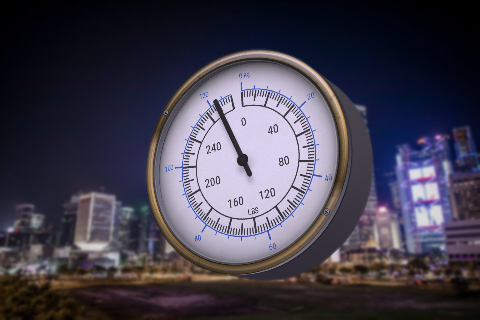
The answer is 270 lb
